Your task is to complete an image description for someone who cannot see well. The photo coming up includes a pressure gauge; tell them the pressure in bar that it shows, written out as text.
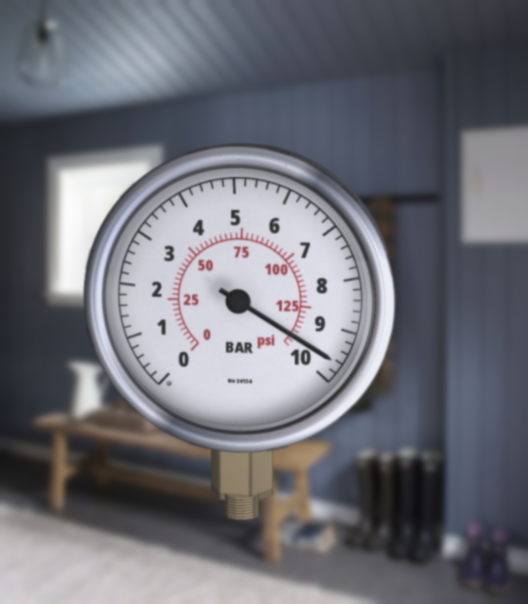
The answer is 9.6 bar
